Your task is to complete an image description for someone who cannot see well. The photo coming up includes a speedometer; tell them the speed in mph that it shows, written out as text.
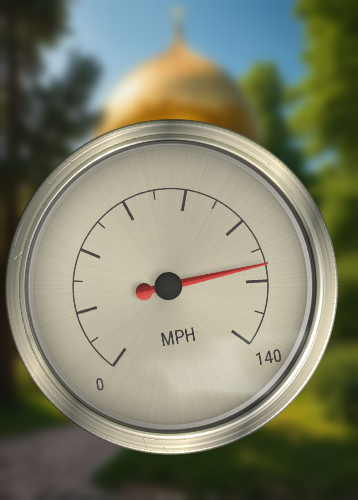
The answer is 115 mph
